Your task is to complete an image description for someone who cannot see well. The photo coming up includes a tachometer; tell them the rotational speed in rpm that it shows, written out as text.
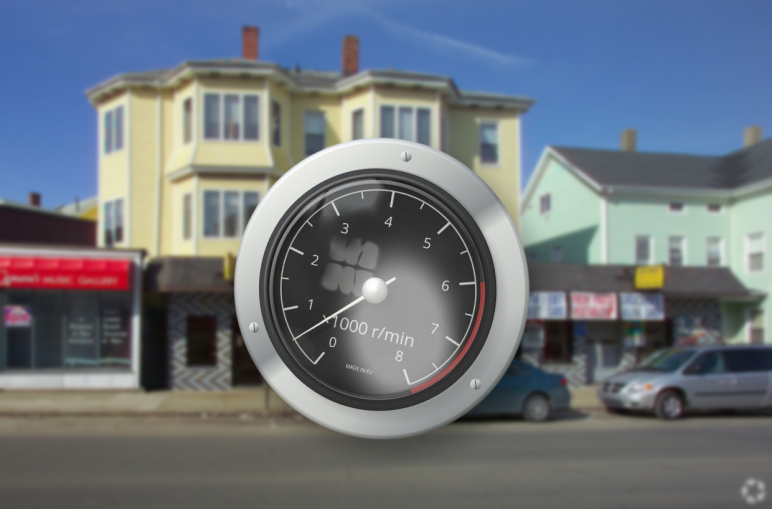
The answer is 500 rpm
